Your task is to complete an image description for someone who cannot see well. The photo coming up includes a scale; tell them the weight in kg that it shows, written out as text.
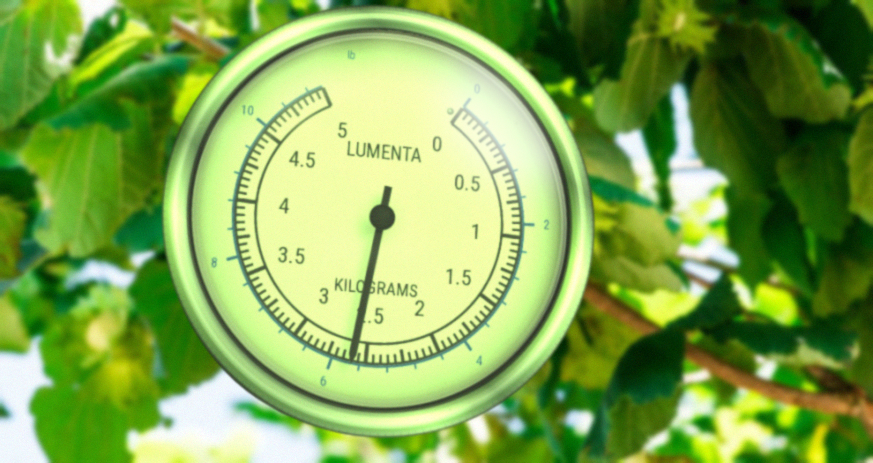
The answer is 2.6 kg
